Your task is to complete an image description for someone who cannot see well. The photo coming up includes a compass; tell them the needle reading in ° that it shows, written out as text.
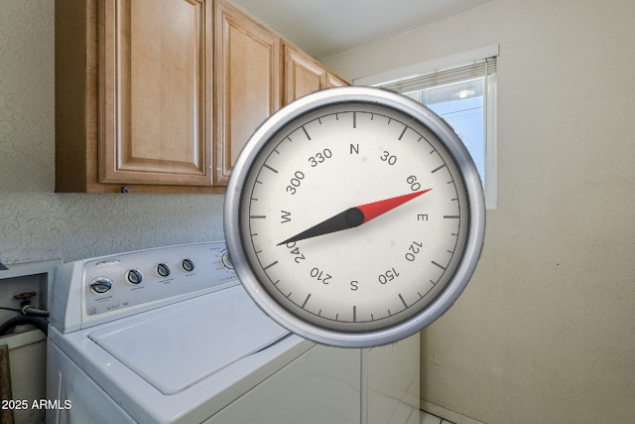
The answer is 70 °
